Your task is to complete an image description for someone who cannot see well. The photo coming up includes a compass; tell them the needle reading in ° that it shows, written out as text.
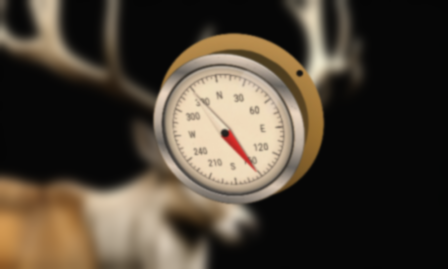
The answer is 150 °
